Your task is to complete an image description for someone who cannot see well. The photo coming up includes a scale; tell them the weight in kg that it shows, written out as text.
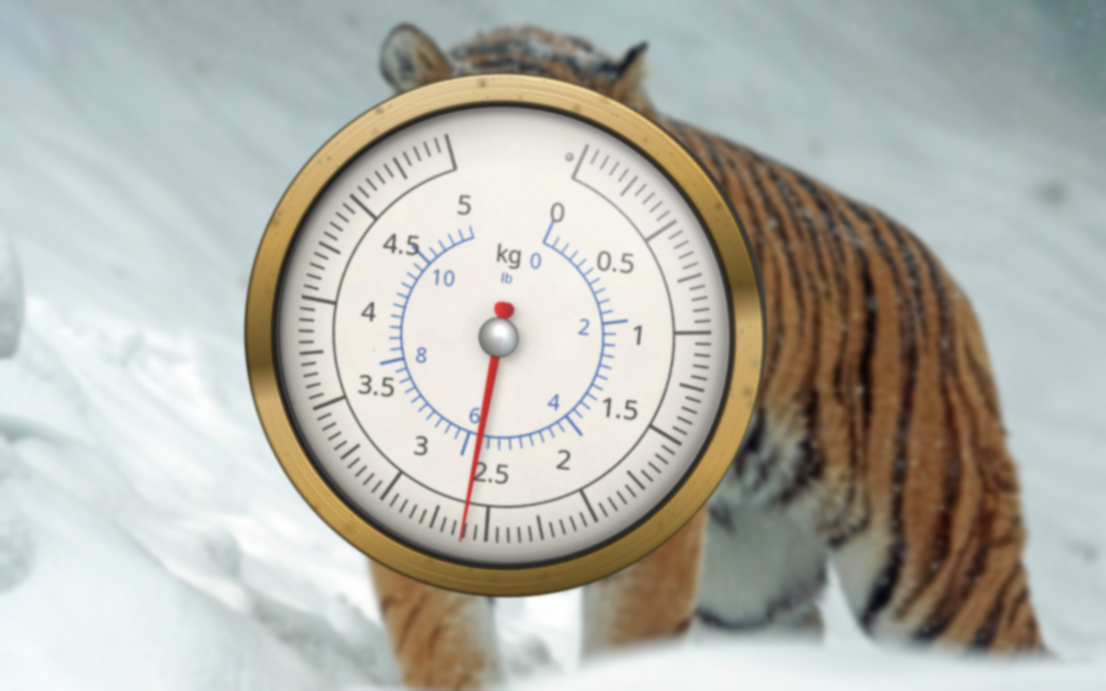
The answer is 2.6 kg
